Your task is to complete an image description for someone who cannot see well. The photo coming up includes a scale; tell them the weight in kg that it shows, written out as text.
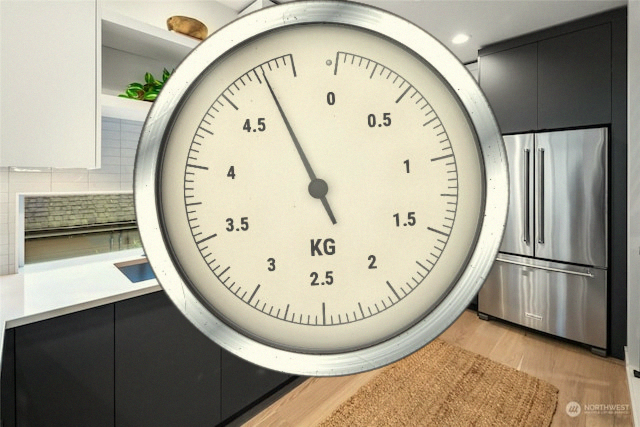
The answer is 4.8 kg
